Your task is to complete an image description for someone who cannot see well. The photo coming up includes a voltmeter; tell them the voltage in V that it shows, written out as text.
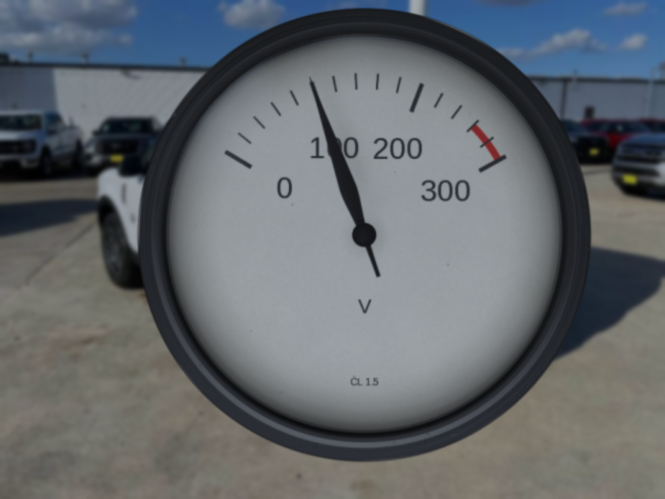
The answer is 100 V
